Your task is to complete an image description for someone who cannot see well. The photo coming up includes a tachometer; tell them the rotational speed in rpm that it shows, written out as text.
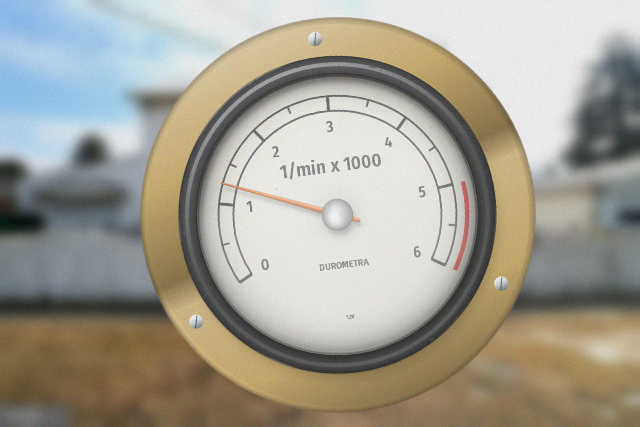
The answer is 1250 rpm
